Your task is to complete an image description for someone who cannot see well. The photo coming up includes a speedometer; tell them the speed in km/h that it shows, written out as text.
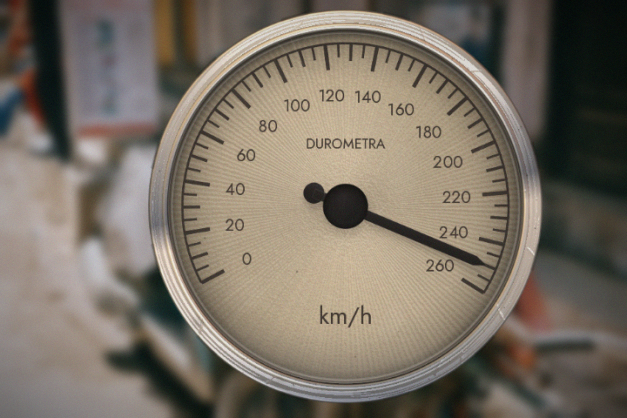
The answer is 250 km/h
